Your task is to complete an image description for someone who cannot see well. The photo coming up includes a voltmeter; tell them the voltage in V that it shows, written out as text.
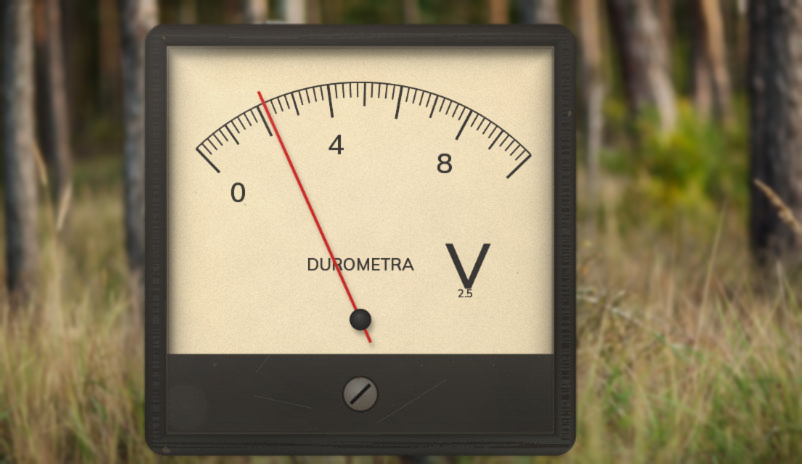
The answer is 2.2 V
